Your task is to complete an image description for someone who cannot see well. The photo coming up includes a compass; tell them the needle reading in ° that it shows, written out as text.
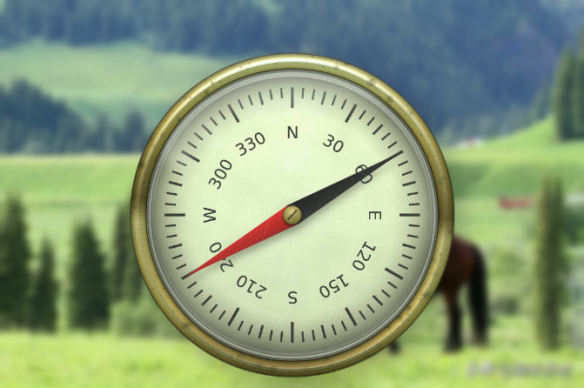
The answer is 240 °
